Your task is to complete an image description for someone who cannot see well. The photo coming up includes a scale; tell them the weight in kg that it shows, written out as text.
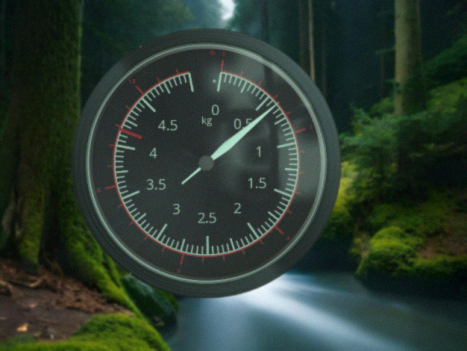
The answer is 0.6 kg
